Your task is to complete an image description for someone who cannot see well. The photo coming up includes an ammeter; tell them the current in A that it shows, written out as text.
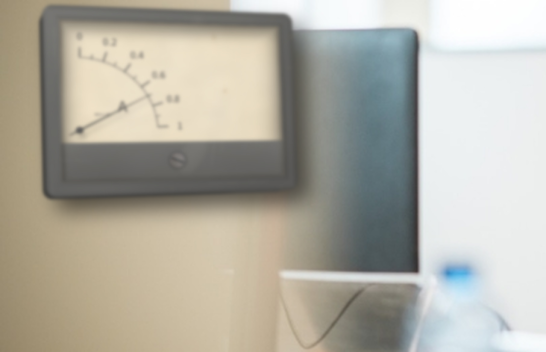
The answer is 0.7 A
